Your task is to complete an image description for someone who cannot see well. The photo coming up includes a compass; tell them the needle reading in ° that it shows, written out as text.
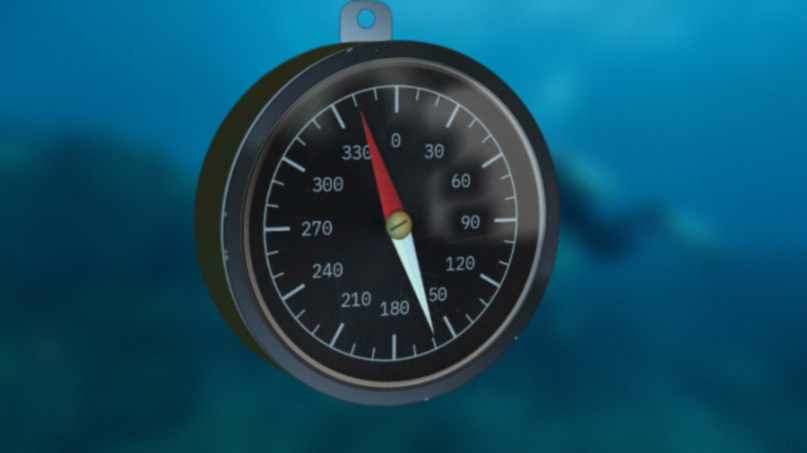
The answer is 340 °
